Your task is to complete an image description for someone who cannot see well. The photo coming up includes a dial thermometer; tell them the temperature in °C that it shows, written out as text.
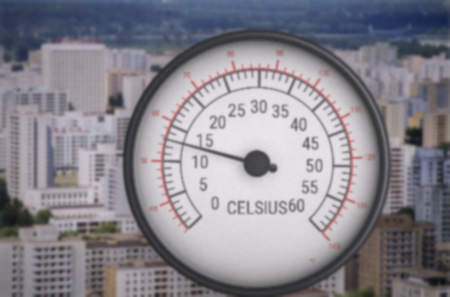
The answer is 13 °C
